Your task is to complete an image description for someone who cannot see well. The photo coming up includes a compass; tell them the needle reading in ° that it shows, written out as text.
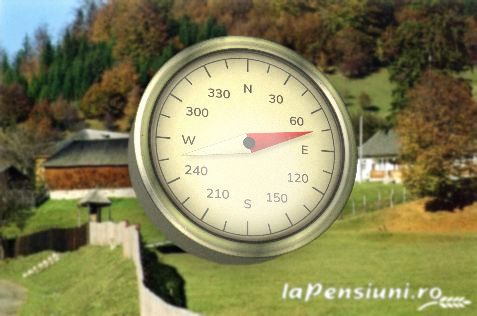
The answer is 75 °
